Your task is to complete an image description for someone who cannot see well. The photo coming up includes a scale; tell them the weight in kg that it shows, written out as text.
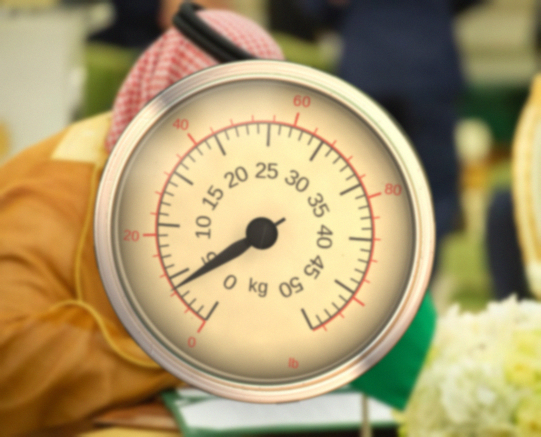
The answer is 4 kg
